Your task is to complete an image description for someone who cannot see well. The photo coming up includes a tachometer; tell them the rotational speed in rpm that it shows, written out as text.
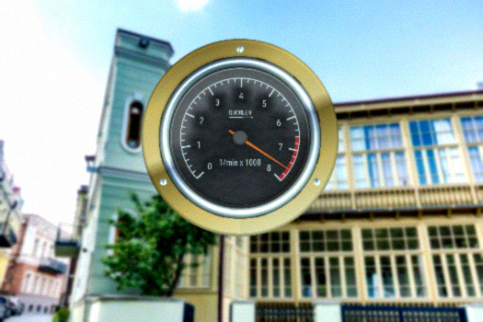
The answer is 7600 rpm
